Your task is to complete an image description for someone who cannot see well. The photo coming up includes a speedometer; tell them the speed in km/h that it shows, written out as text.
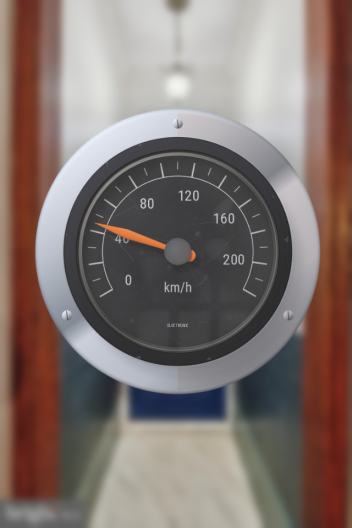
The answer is 45 km/h
